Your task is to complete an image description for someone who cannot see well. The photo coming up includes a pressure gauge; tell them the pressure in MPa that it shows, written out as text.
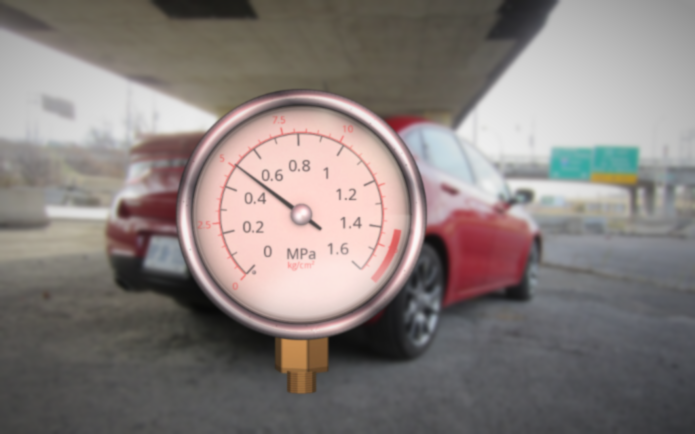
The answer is 0.5 MPa
